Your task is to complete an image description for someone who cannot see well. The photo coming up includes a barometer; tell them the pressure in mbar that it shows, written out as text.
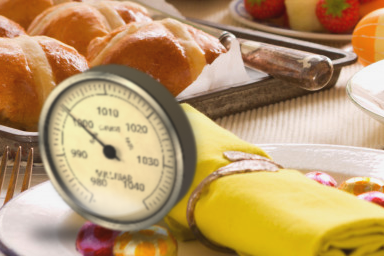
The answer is 1000 mbar
